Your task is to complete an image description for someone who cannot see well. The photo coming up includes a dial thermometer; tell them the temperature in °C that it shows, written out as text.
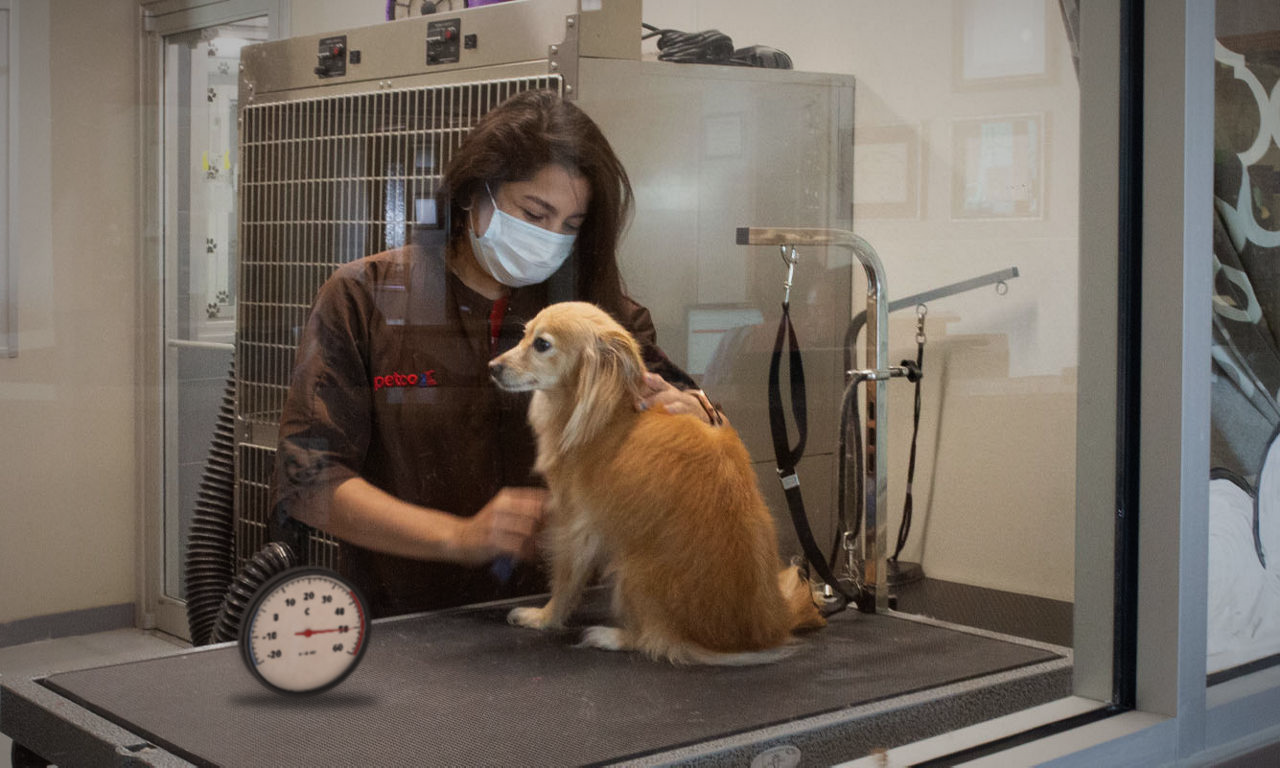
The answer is 50 °C
